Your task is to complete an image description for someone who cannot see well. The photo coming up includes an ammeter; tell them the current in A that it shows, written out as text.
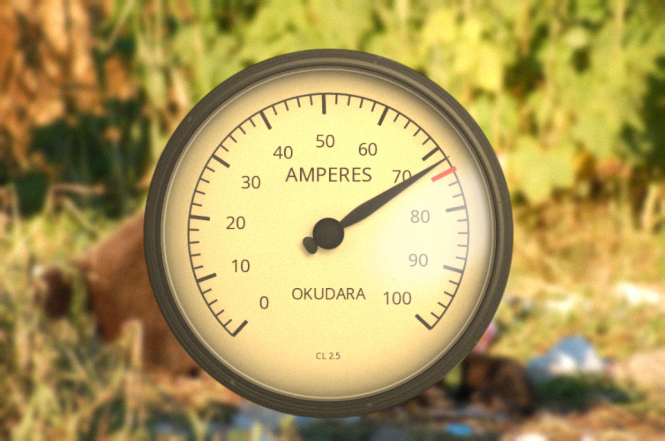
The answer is 72 A
